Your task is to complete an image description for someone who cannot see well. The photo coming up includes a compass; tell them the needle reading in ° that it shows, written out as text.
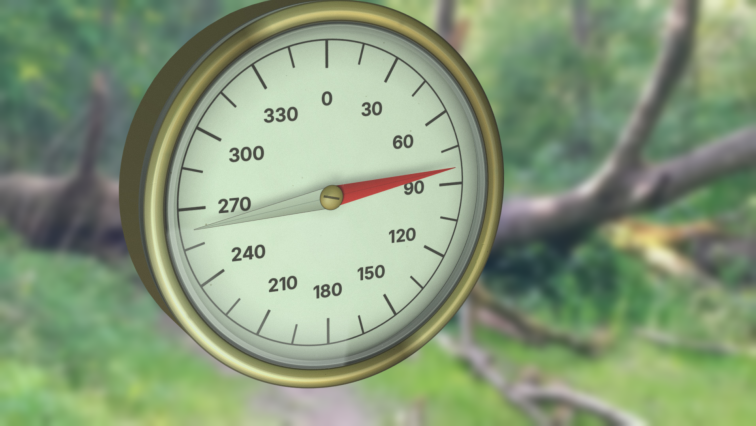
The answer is 82.5 °
